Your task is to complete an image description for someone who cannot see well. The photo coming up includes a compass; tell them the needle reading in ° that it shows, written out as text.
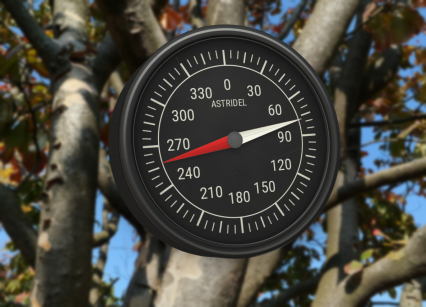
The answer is 257.5 °
